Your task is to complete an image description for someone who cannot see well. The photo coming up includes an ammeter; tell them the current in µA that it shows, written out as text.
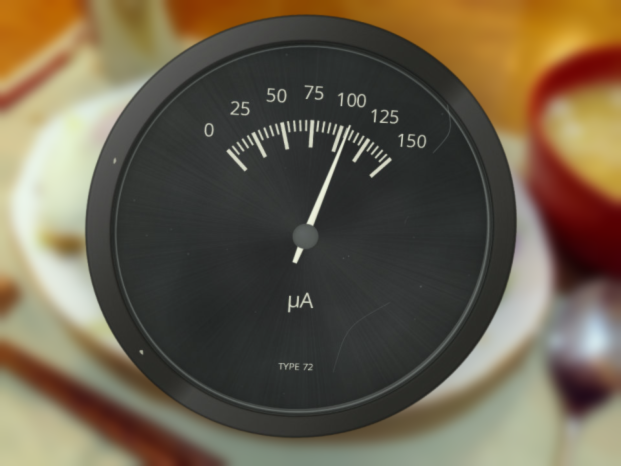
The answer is 105 µA
